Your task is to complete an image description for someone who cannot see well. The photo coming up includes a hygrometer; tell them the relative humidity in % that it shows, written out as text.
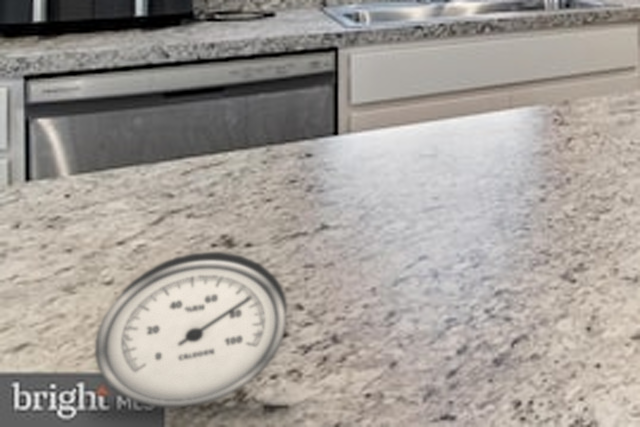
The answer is 75 %
